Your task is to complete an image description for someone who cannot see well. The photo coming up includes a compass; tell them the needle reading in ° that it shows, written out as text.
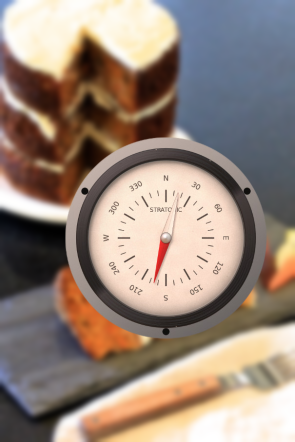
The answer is 195 °
